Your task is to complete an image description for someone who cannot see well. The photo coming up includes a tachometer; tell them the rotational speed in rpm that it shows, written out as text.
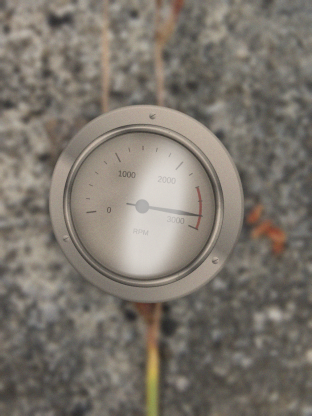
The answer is 2800 rpm
